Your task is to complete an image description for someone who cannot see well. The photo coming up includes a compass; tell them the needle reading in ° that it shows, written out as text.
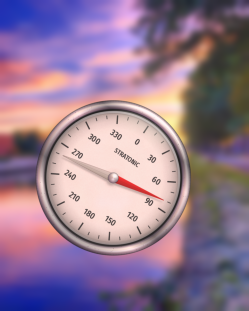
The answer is 80 °
